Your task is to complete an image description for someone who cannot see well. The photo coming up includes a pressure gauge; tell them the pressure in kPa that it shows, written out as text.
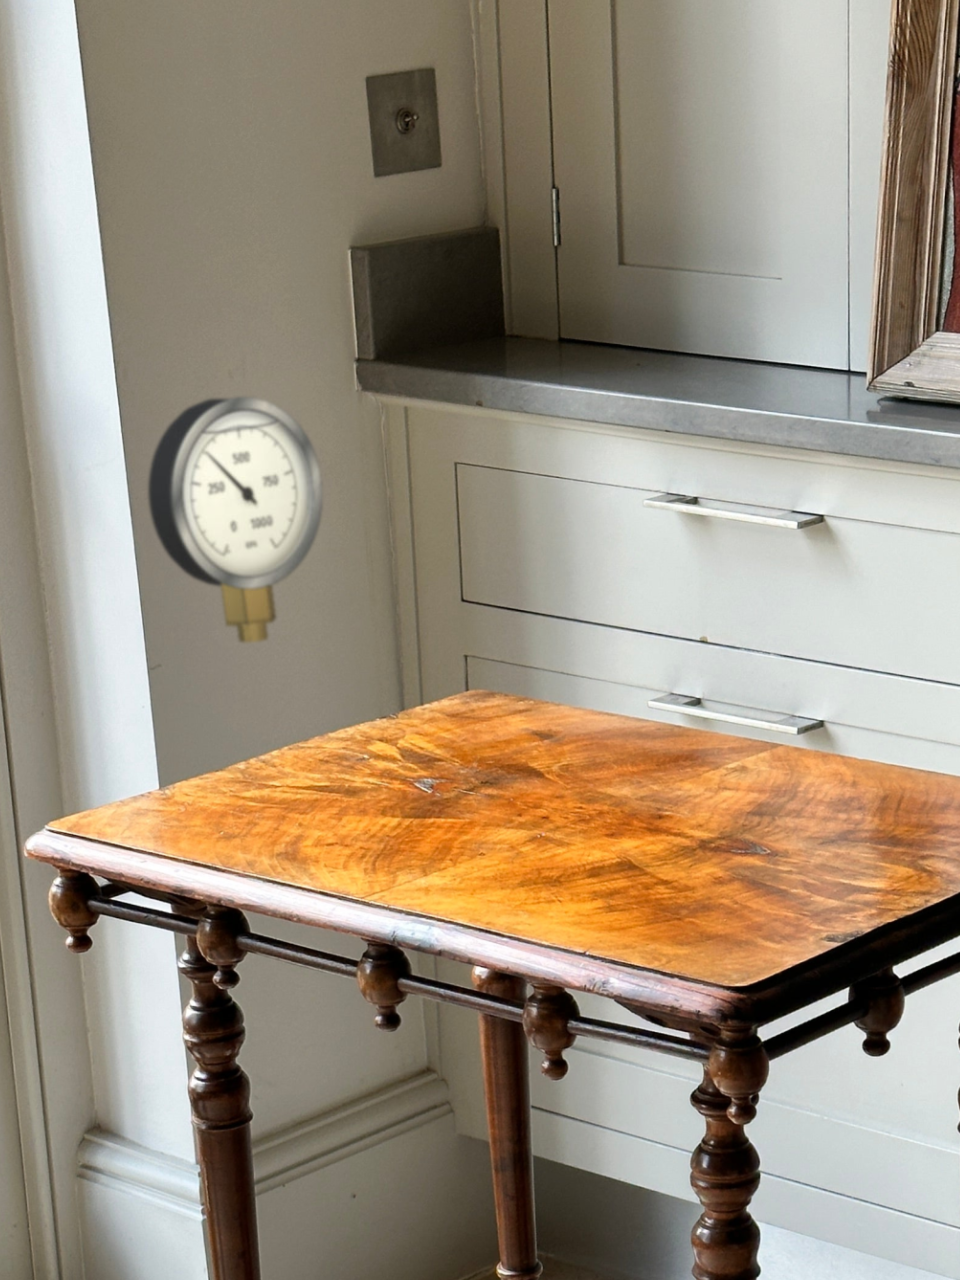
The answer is 350 kPa
